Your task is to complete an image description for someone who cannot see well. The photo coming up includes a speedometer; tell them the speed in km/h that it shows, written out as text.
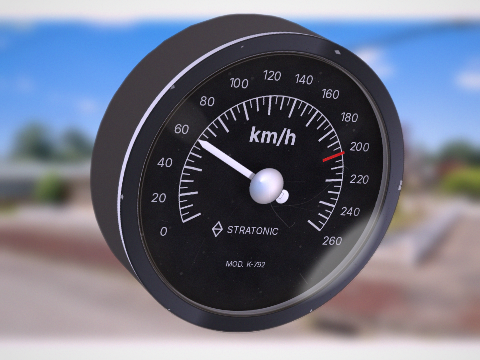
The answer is 60 km/h
